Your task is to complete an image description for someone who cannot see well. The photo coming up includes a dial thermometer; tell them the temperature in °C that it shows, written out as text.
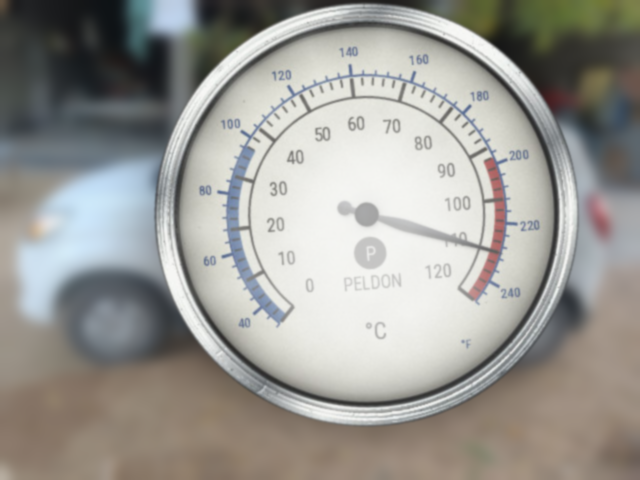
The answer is 110 °C
